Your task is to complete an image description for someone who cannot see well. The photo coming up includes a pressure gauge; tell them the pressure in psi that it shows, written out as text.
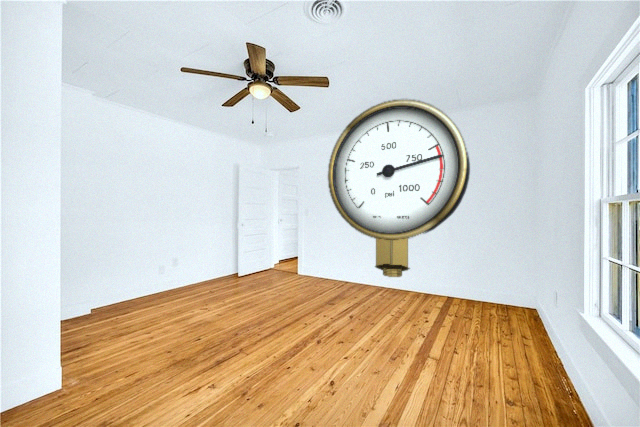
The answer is 800 psi
